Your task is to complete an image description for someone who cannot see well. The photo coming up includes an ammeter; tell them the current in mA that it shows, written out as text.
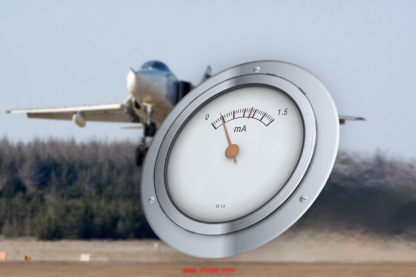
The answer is 0.25 mA
